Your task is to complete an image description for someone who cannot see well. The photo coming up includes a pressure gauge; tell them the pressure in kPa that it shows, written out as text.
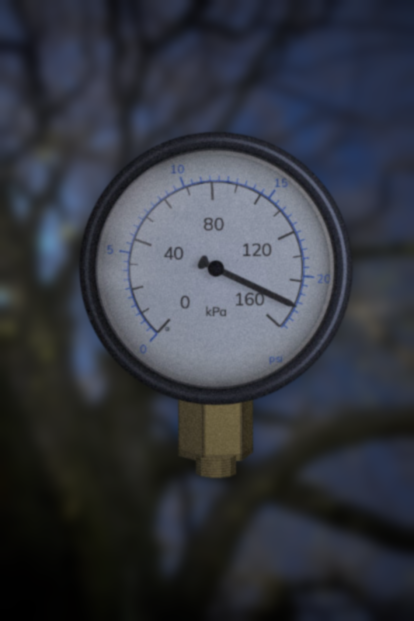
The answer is 150 kPa
